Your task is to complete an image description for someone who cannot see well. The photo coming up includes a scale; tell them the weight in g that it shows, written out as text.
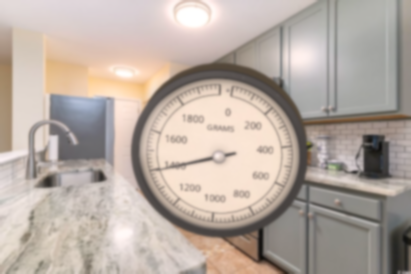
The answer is 1400 g
